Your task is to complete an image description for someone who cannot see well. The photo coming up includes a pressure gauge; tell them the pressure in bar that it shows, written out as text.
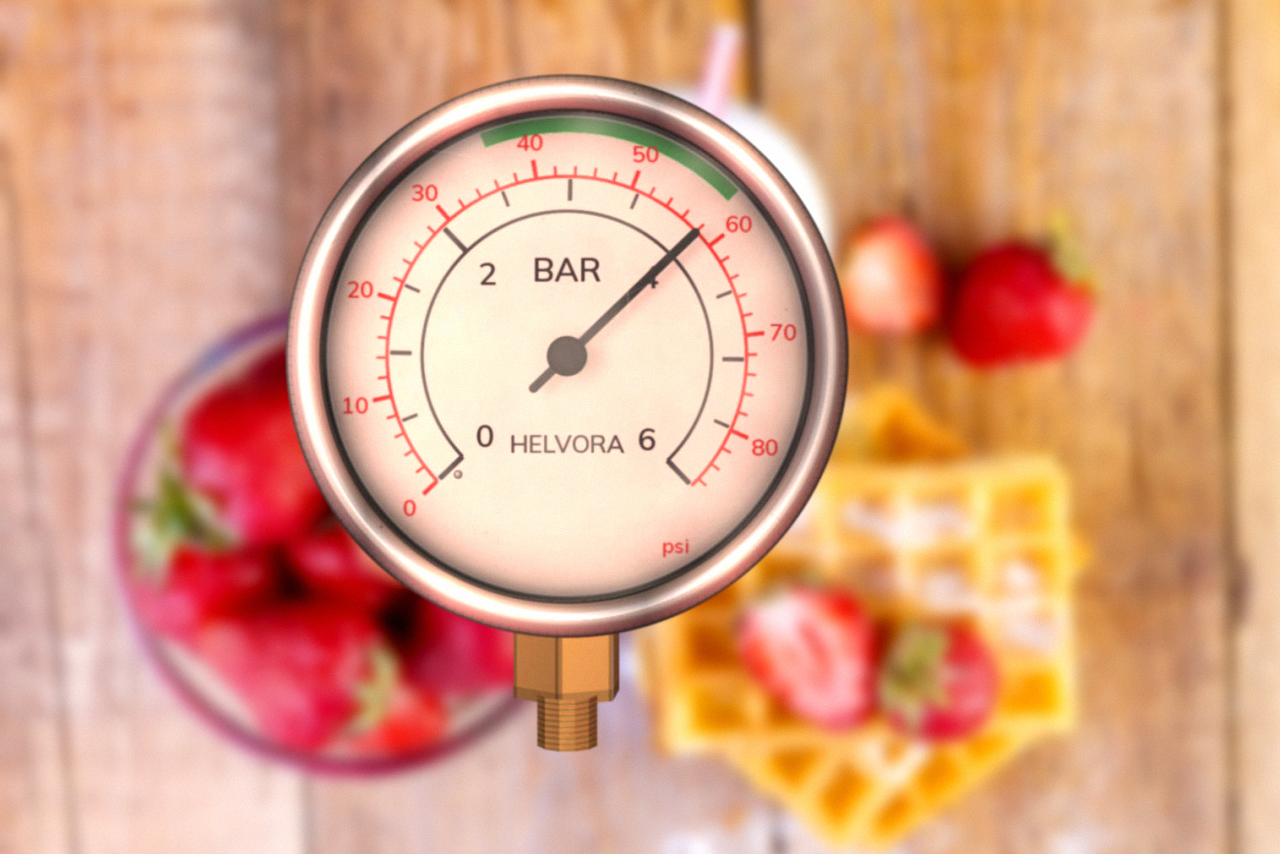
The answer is 4 bar
